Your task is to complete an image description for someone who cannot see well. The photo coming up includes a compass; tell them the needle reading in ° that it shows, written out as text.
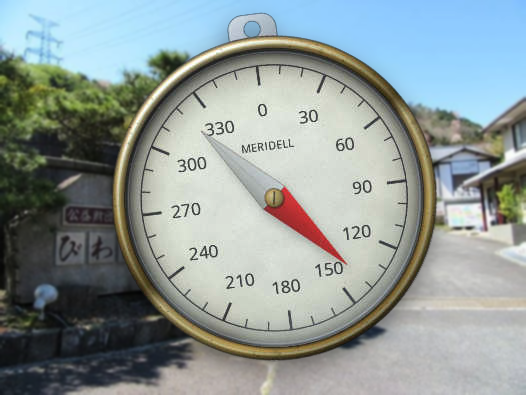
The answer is 140 °
